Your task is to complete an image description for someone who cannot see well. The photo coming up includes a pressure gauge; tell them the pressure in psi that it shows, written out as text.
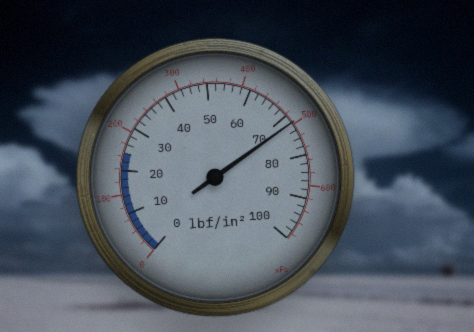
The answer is 72 psi
